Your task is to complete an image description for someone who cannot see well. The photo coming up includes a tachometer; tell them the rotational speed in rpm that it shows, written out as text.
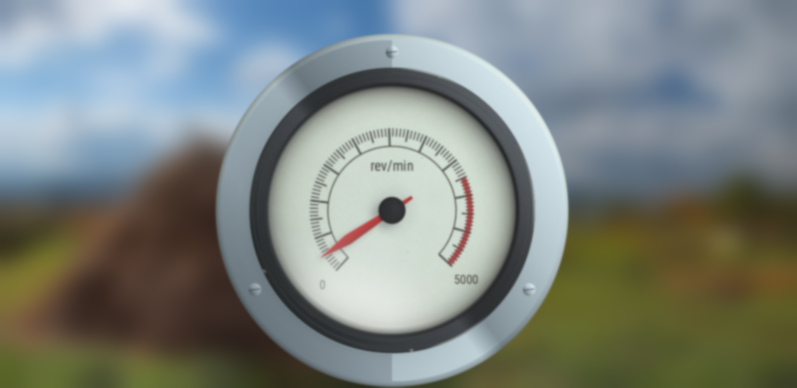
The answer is 250 rpm
